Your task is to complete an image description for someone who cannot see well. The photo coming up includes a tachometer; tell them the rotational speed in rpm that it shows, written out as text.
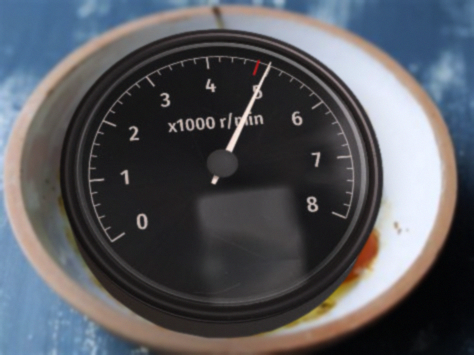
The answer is 5000 rpm
